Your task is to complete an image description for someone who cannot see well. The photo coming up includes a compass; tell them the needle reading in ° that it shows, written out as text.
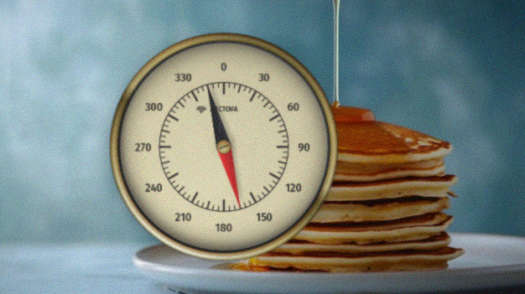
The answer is 165 °
